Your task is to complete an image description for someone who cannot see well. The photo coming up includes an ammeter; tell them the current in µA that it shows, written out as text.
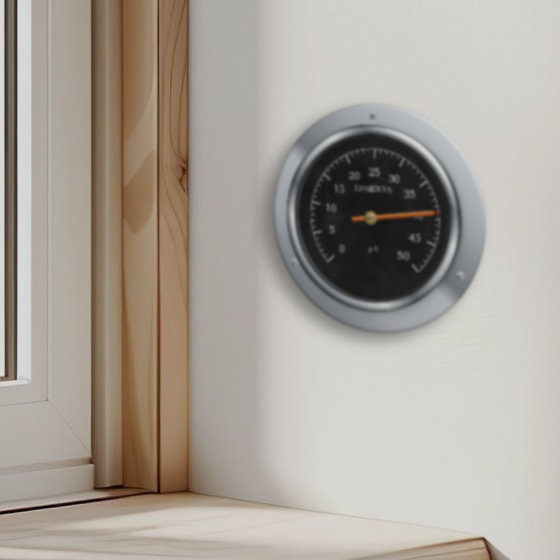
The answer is 40 µA
